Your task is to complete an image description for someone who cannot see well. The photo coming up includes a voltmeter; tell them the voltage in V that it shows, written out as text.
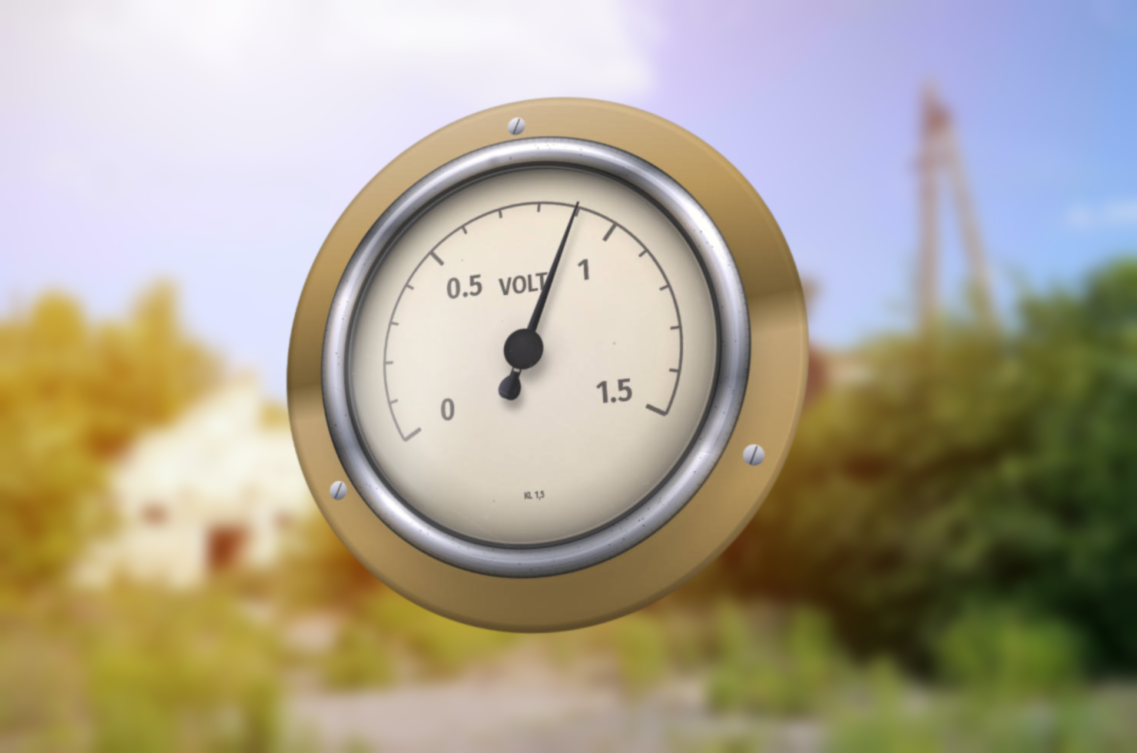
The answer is 0.9 V
